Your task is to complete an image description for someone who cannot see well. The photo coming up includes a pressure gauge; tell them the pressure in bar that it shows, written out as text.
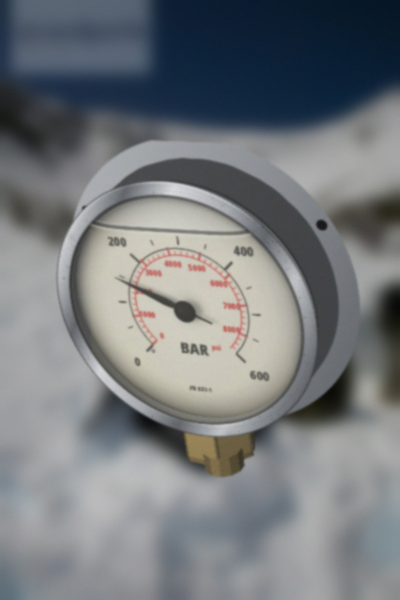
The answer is 150 bar
